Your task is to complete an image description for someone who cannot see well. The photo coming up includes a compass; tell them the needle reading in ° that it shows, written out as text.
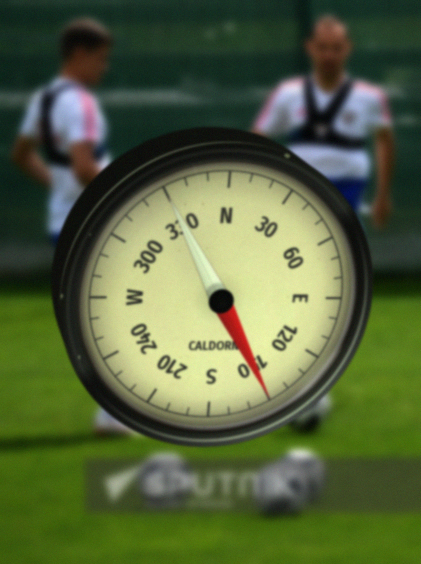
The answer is 150 °
